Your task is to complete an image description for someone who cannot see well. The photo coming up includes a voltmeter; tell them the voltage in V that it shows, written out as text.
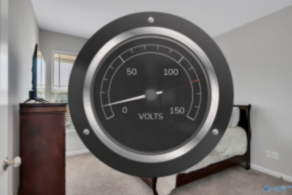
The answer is 10 V
